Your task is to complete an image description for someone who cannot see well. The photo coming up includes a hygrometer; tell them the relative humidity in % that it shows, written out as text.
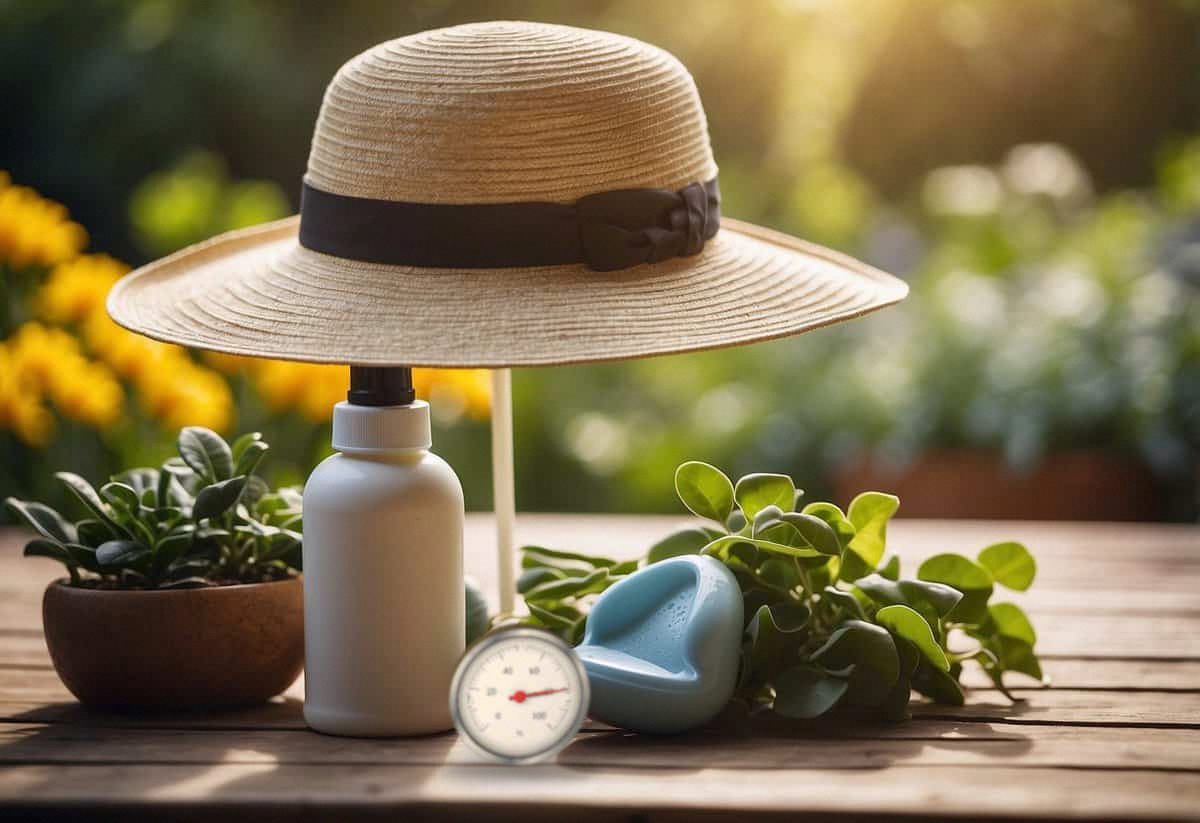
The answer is 80 %
